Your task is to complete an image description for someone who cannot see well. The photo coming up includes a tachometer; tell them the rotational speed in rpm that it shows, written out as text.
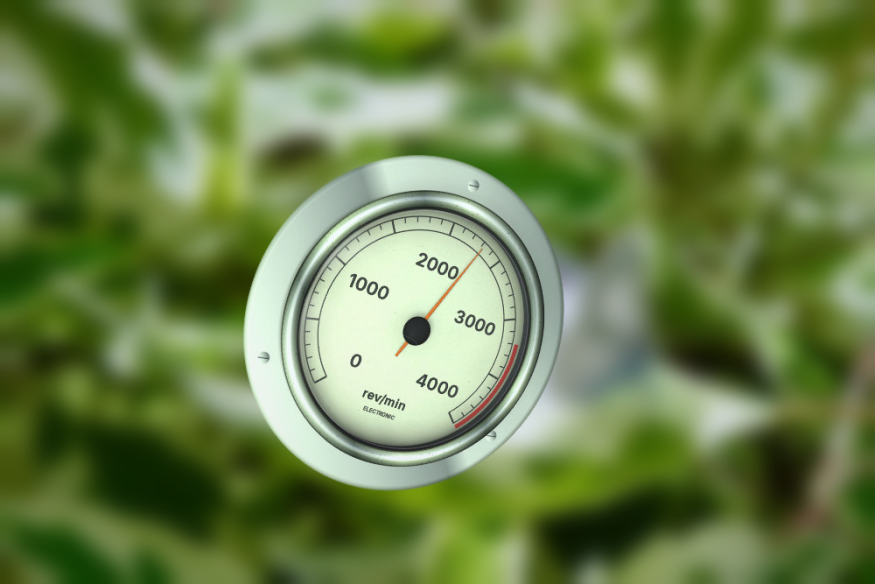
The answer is 2300 rpm
